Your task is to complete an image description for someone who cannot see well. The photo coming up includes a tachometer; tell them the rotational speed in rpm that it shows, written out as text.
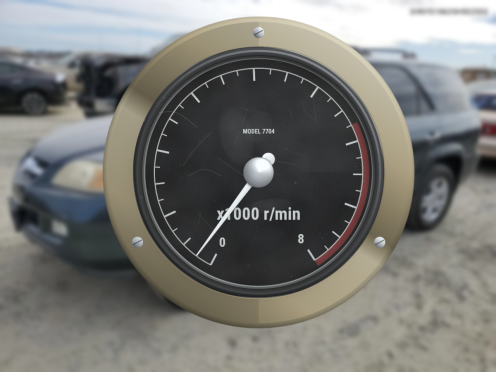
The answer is 250 rpm
